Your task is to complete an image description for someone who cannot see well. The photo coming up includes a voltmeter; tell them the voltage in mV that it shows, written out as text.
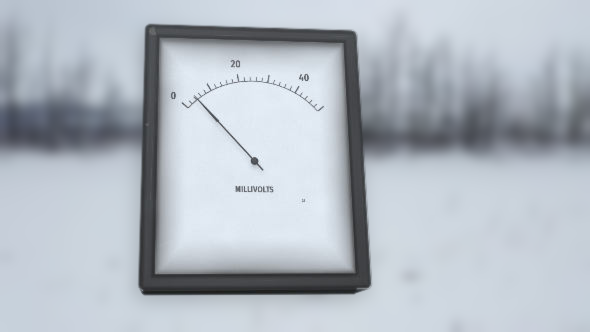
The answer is 4 mV
